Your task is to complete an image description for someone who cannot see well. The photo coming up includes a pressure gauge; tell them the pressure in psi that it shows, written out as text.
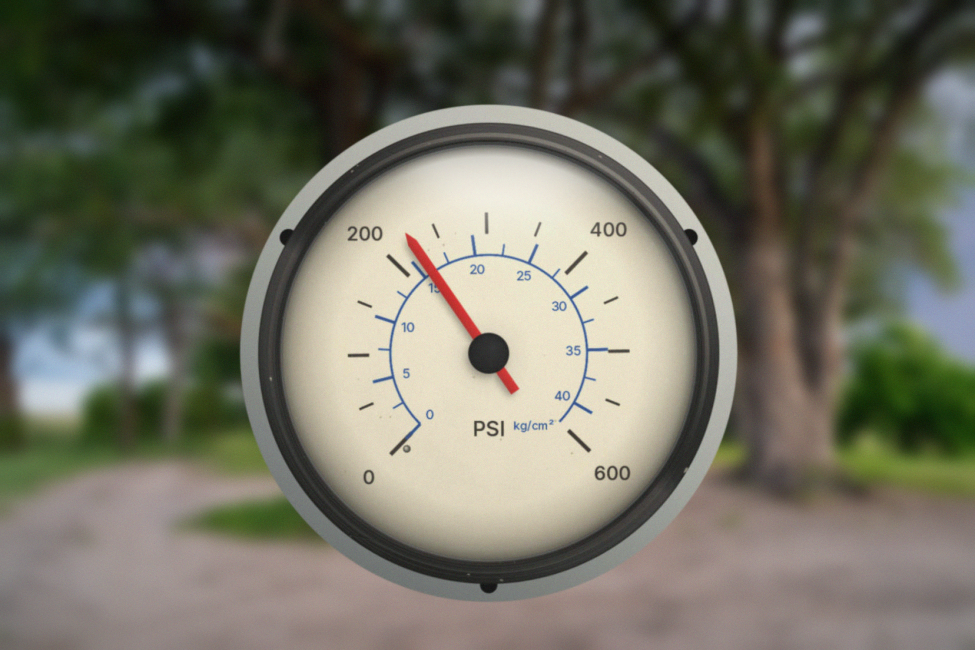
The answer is 225 psi
